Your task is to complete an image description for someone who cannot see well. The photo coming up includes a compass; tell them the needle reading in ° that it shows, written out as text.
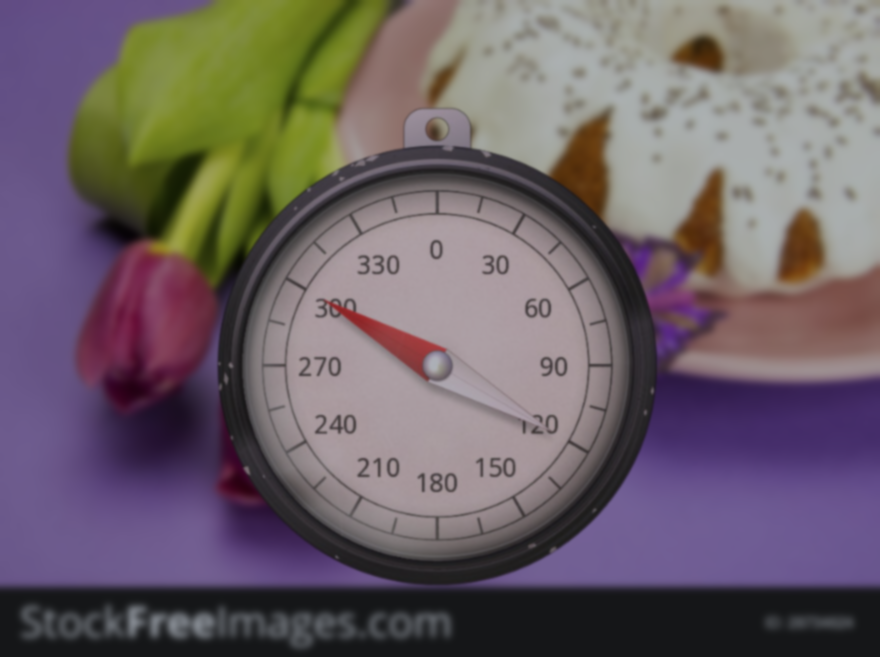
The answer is 300 °
